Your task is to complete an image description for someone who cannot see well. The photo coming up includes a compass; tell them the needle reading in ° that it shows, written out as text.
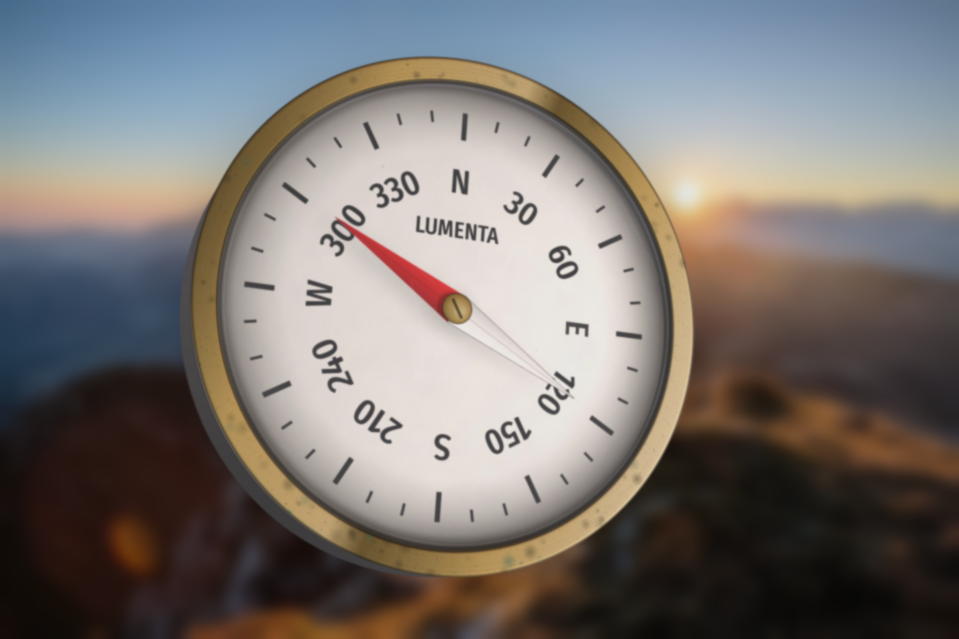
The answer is 300 °
